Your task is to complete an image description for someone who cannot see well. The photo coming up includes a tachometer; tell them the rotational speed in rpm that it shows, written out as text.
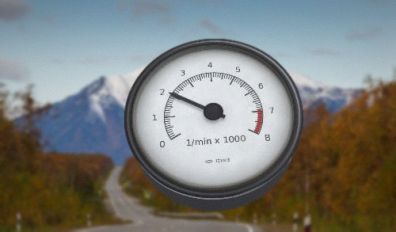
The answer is 2000 rpm
